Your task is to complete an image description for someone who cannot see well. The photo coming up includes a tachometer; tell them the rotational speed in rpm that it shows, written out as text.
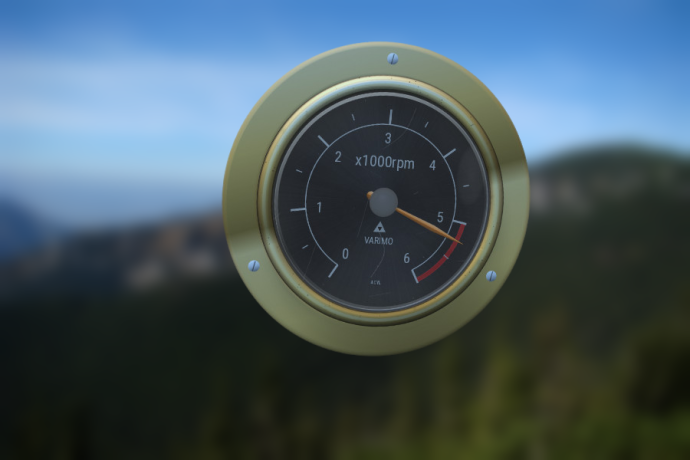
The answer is 5250 rpm
